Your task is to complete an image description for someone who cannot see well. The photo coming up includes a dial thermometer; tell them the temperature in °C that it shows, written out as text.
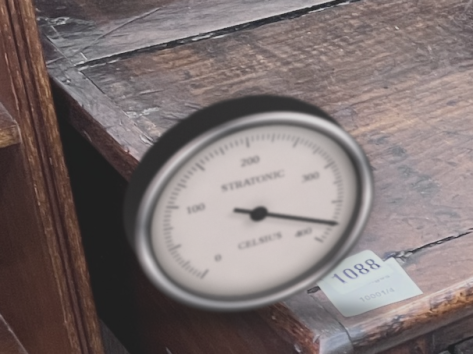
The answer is 375 °C
